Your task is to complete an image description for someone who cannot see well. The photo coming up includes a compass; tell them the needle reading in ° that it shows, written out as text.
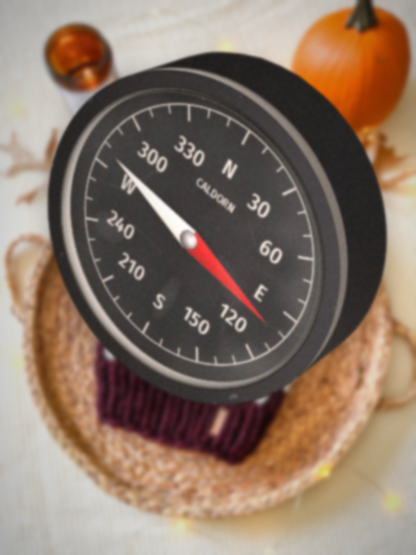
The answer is 100 °
